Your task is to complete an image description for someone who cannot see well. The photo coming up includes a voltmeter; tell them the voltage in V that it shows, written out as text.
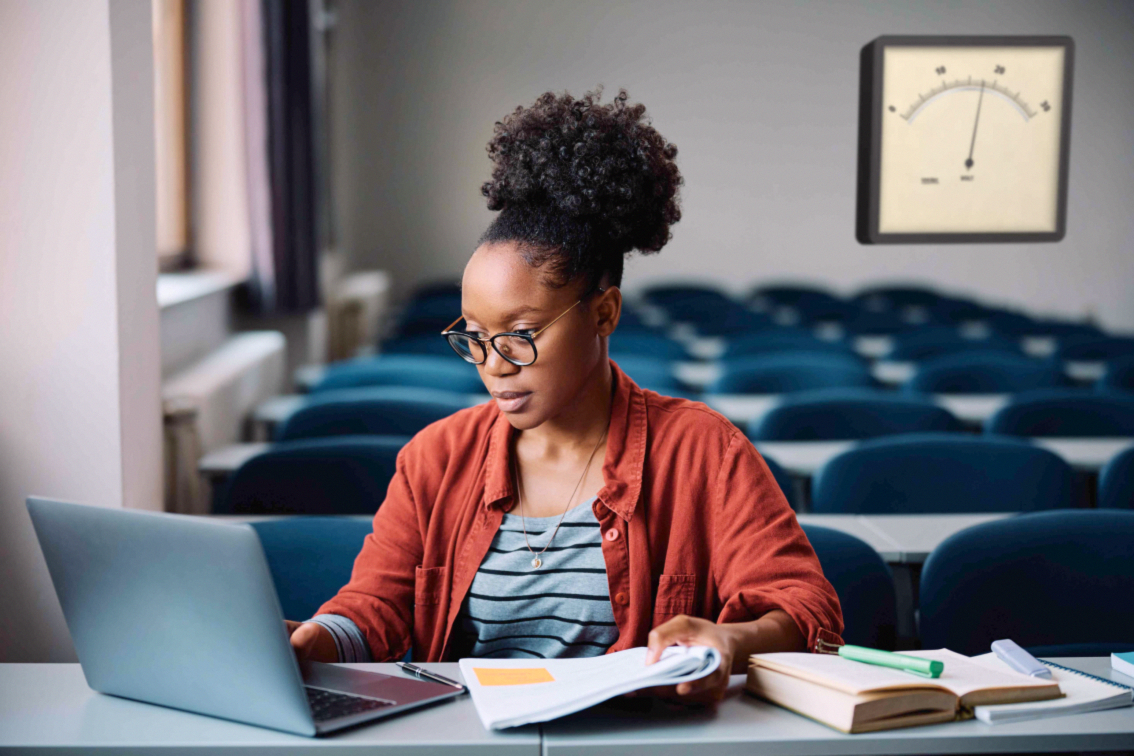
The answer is 17.5 V
